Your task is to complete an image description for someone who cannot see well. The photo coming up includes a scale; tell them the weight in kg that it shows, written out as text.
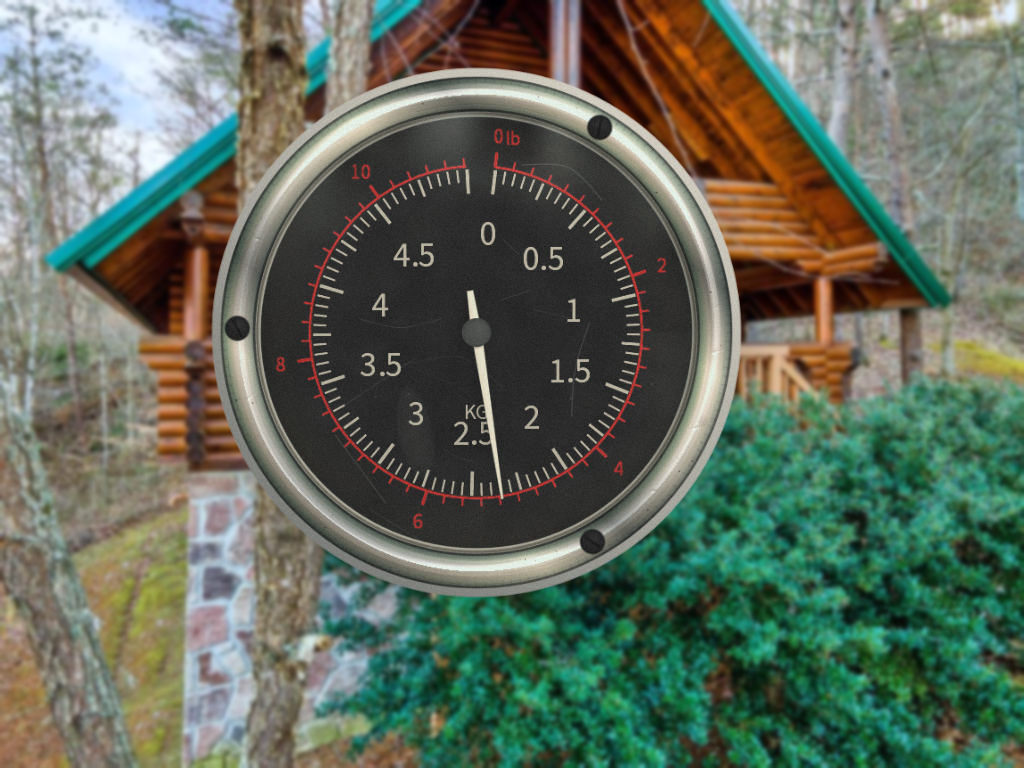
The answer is 2.35 kg
